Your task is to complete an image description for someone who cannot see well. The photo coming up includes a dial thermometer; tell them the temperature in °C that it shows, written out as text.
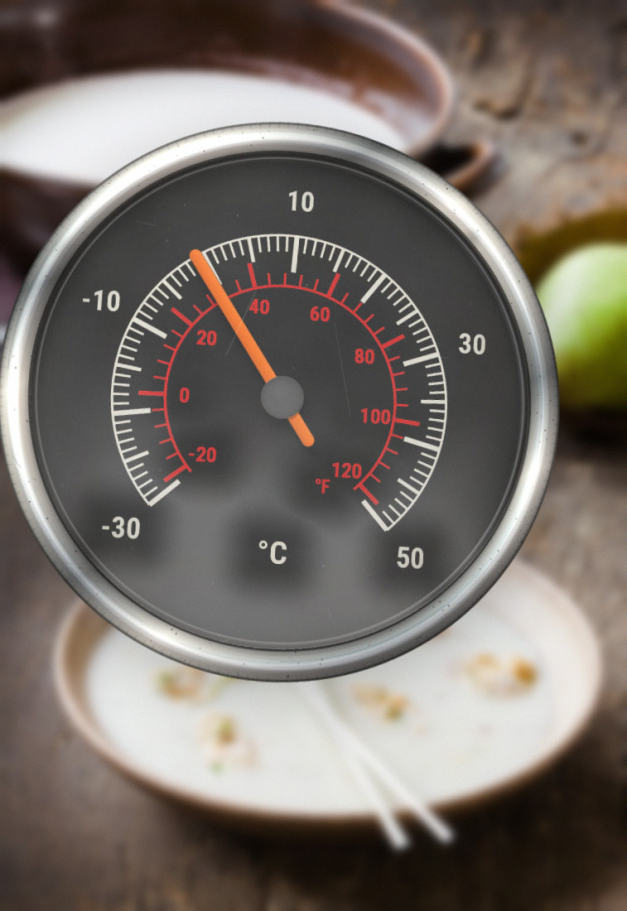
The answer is -1 °C
